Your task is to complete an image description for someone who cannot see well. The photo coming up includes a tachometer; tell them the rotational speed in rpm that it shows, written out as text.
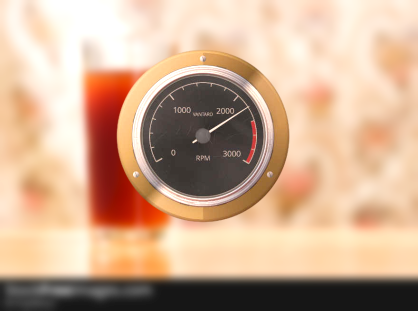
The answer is 2200 rpm
